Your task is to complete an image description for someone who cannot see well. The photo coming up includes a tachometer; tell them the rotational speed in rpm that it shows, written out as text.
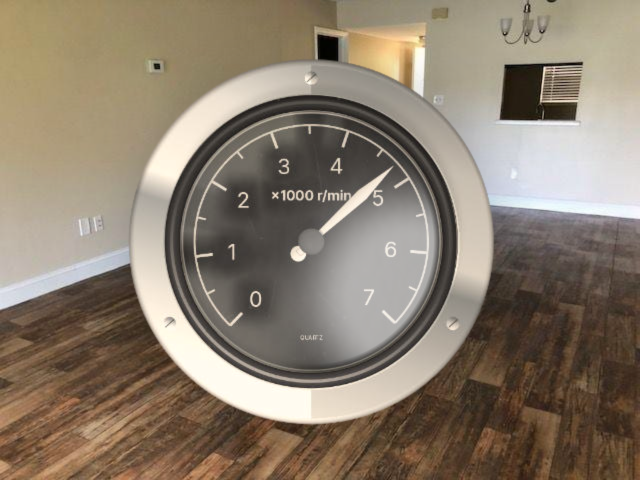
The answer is 4750 rpm
